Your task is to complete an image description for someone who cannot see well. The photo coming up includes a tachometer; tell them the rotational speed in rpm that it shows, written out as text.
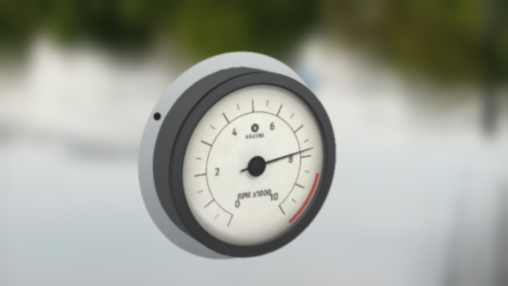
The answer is 7750 rpm
